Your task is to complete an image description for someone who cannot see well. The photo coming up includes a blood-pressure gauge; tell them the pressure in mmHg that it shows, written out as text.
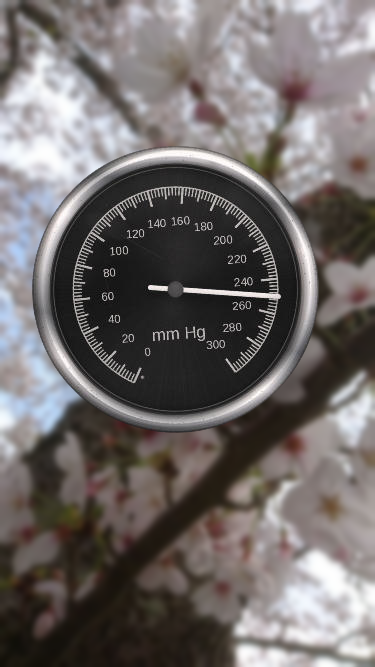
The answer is 250 mmHg
